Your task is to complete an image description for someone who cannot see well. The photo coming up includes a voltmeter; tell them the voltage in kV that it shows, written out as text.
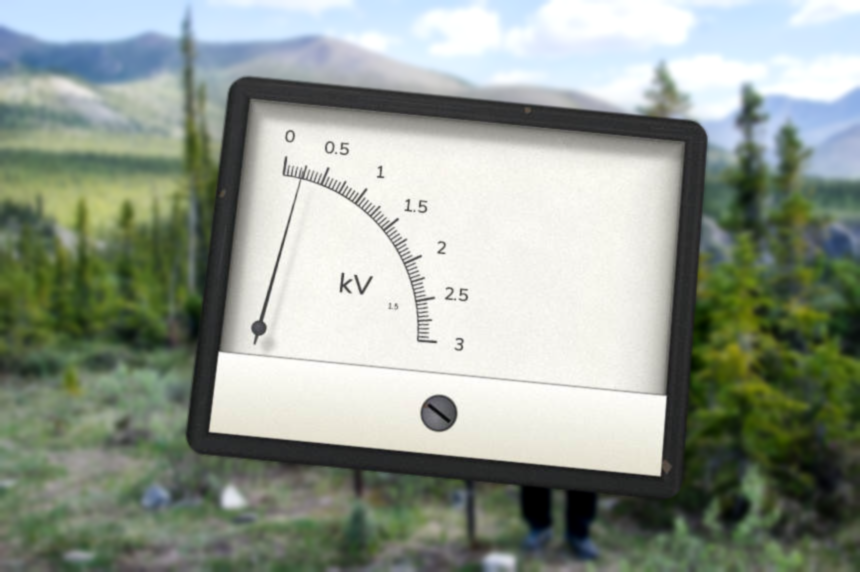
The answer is 0.25 kV
